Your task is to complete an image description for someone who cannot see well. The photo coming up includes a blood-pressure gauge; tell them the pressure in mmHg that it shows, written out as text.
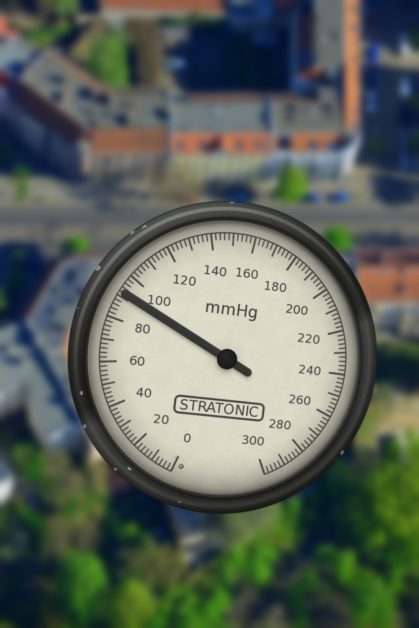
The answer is 92 mmHg
